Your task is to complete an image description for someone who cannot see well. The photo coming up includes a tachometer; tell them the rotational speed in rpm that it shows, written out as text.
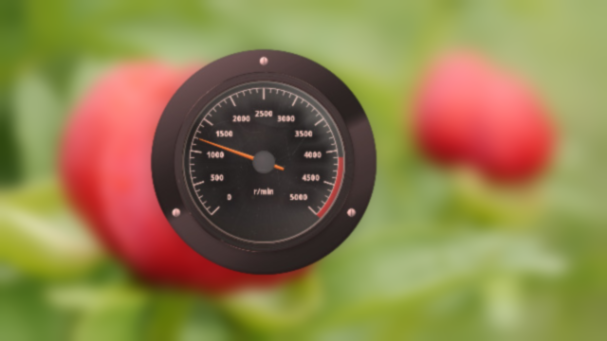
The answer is 1200 rpm
